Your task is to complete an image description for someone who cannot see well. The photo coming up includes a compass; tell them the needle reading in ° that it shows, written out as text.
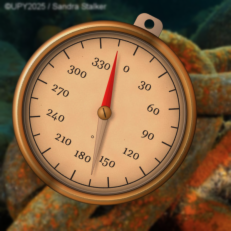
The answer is 345 °
